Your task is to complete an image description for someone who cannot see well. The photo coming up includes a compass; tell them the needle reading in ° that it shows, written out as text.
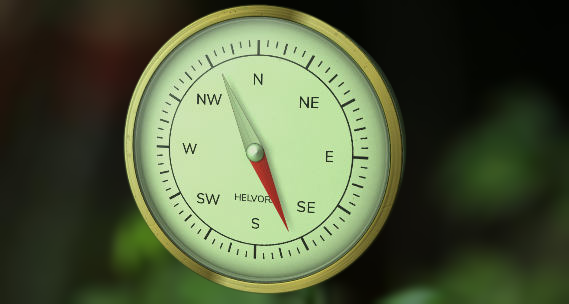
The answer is 155 °
